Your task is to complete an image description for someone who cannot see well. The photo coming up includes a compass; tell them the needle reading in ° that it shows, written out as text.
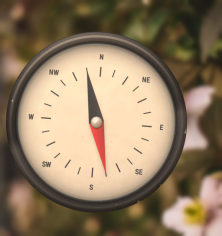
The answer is 165 °
